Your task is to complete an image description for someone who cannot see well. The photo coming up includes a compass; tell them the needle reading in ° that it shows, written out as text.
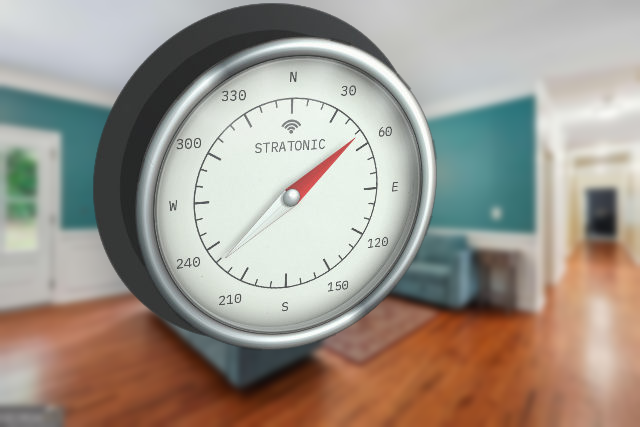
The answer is 50 °
